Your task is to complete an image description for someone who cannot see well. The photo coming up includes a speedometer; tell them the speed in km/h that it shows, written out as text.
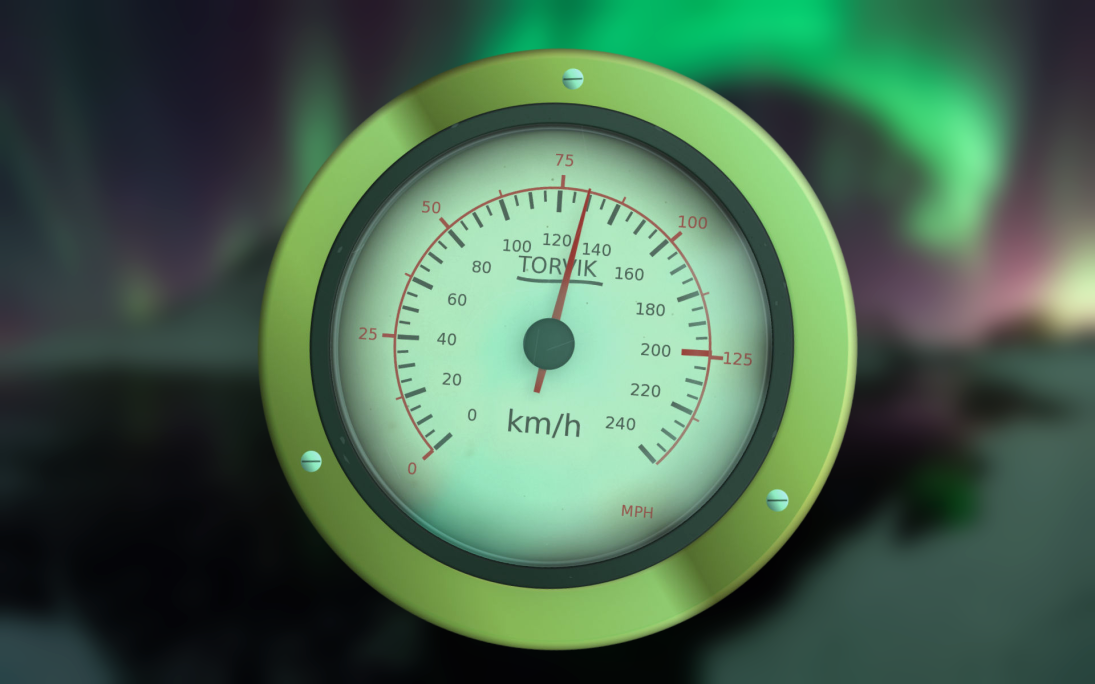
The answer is 130 km/h
